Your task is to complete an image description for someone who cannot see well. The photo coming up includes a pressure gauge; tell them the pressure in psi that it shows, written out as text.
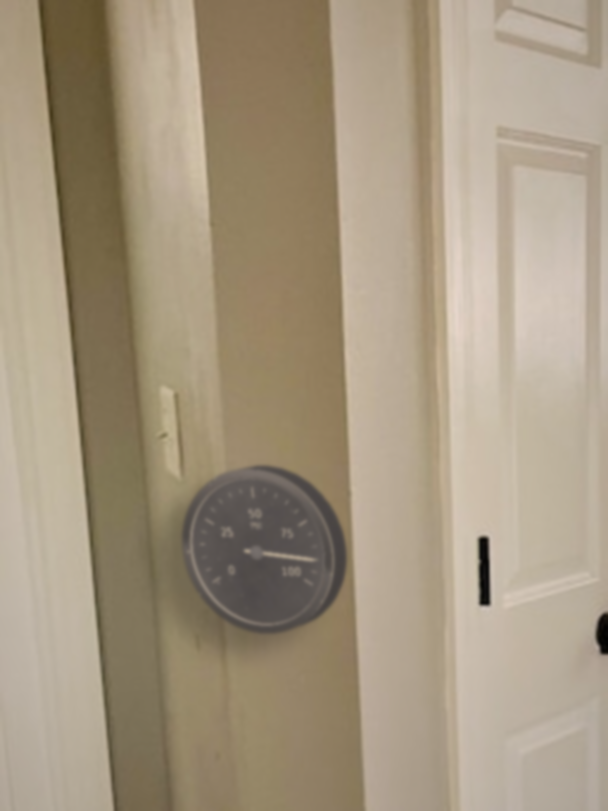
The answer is 90 psi
